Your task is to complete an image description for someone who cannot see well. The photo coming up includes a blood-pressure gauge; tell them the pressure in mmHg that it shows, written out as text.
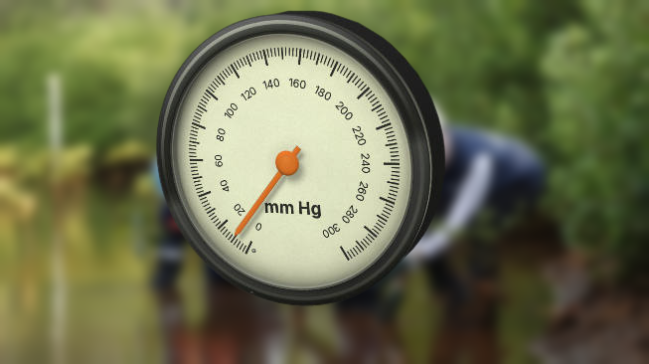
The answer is 10 mmHg
